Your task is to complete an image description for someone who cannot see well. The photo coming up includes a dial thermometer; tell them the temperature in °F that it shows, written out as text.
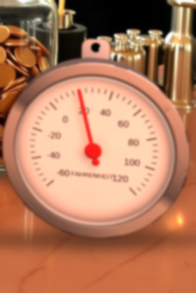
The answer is 20 °F
